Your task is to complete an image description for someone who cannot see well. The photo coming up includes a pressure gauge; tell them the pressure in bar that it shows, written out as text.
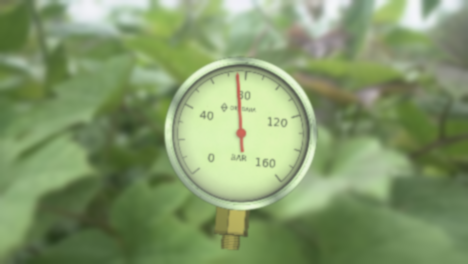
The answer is 75 bar
